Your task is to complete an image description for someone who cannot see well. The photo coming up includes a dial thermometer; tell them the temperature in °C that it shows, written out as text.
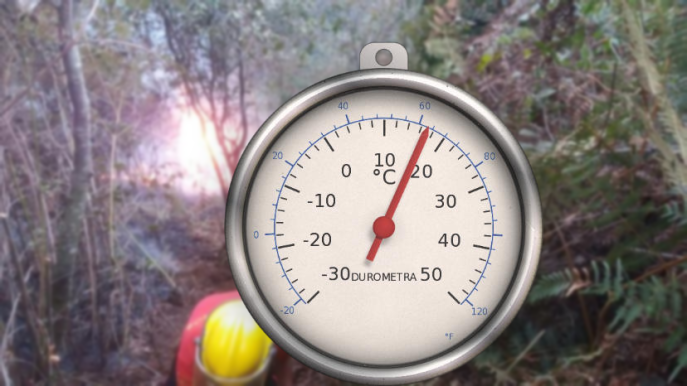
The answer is 17 °C
